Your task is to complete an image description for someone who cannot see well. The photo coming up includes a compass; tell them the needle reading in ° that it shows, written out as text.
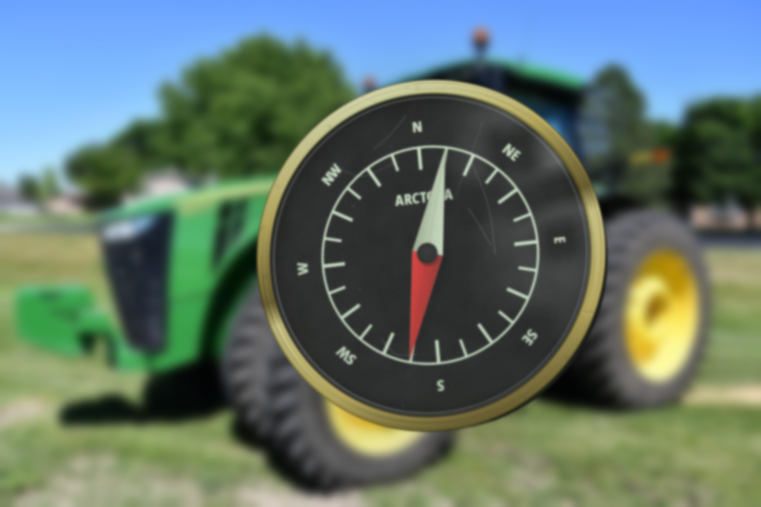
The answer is 195 °
